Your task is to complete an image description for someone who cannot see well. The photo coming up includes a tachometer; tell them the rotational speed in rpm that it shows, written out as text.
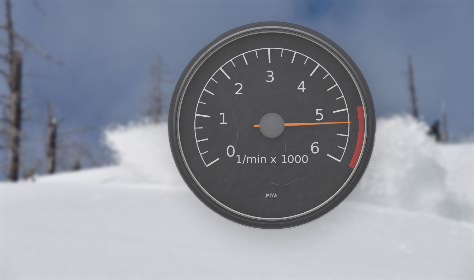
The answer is 5250 rpm
